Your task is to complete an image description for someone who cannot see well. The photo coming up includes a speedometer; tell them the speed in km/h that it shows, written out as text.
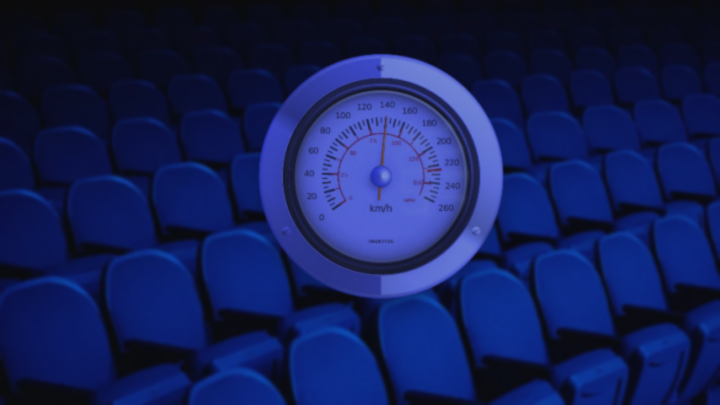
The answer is 140 km/h
